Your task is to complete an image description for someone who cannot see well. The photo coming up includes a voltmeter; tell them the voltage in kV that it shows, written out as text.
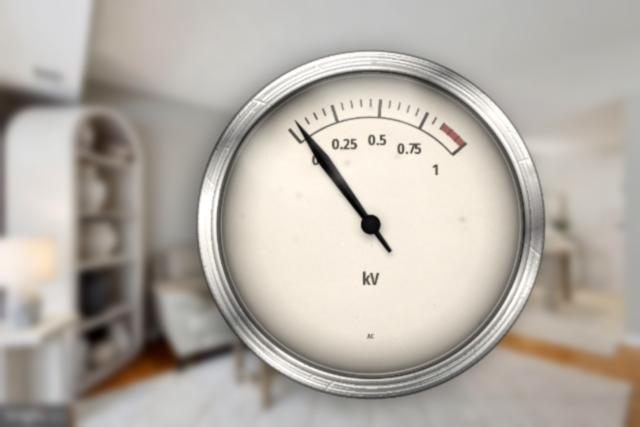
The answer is 0.05 kV
